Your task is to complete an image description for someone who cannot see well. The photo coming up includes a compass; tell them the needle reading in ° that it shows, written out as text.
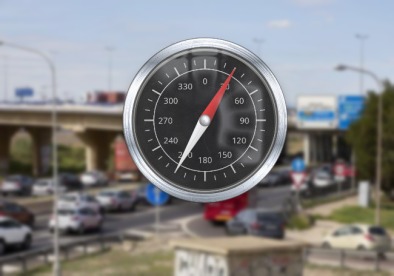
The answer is 30 °
